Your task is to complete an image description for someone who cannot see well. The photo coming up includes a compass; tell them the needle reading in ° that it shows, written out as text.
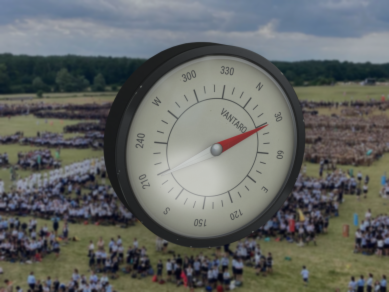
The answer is 30 °
